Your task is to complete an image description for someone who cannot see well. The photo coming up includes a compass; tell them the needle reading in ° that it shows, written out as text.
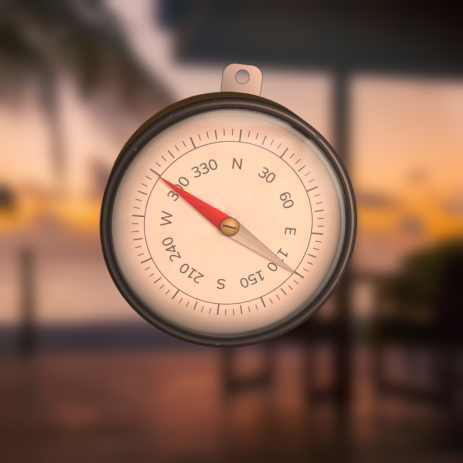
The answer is 300 °
